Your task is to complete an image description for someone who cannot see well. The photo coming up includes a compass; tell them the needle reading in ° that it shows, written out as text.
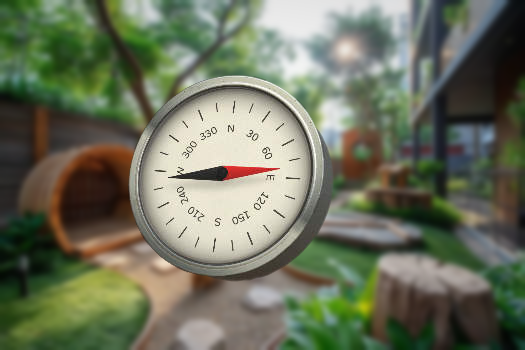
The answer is 82.5 °
